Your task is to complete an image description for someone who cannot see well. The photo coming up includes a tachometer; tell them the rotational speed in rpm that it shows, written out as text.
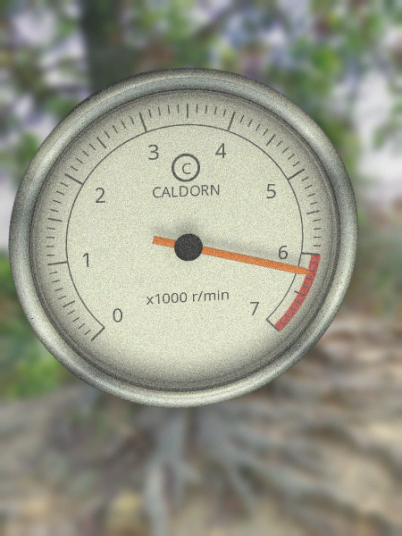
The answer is 6200 rpm
